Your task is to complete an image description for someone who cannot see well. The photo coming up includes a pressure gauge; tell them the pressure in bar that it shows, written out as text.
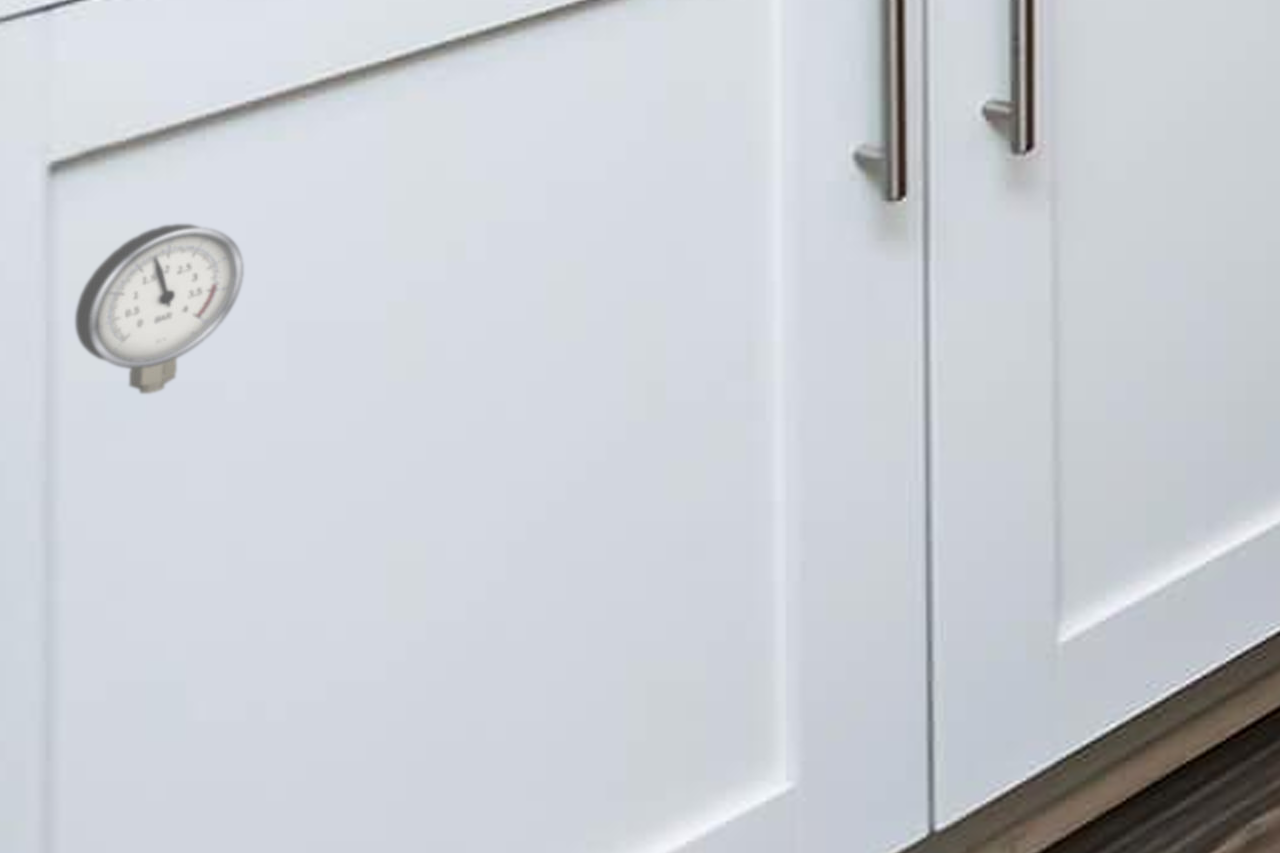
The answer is 1.75 bar
